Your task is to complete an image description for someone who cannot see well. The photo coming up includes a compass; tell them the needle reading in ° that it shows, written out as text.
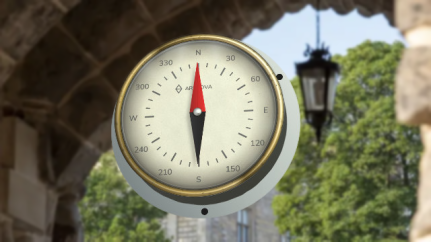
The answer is 0 °
